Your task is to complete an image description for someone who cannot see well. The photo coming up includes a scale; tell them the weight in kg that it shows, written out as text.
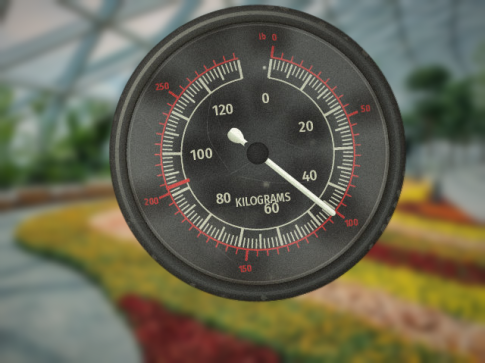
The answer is 46 kg
